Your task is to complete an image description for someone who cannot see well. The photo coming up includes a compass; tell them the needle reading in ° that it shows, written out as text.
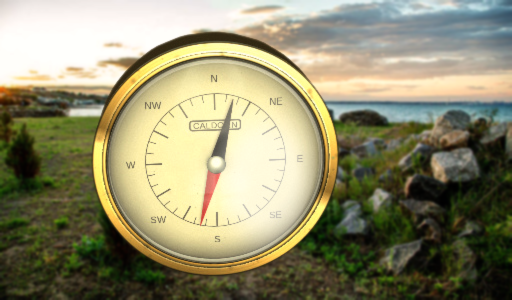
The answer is 195 °
